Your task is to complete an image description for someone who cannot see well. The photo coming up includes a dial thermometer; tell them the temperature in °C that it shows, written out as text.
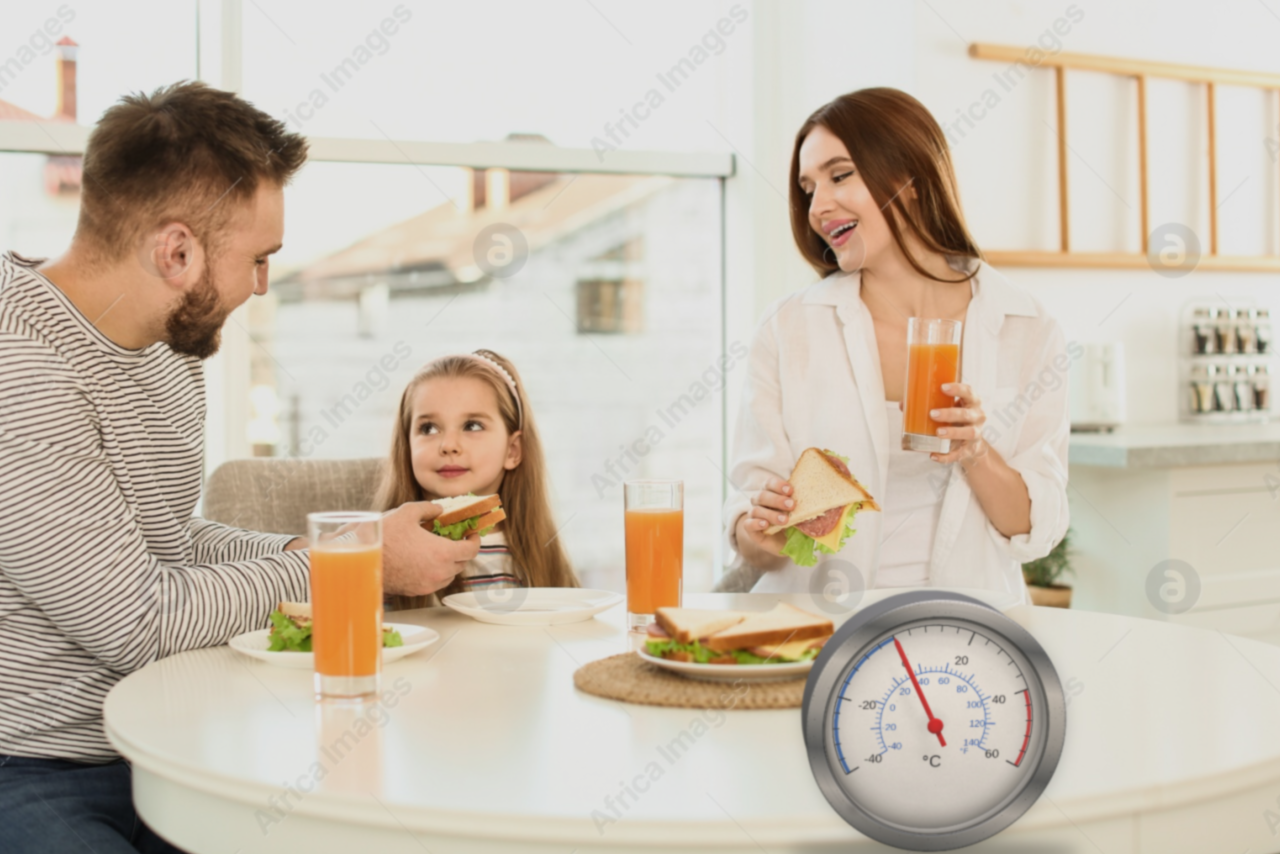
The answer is 0 °C
